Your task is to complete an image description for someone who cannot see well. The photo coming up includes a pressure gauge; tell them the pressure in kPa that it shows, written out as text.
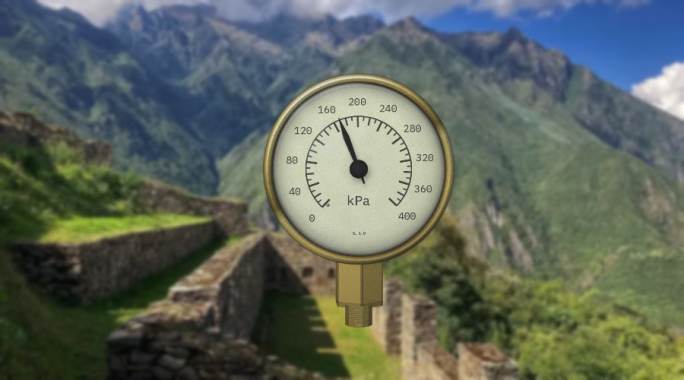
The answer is 170 kPa
